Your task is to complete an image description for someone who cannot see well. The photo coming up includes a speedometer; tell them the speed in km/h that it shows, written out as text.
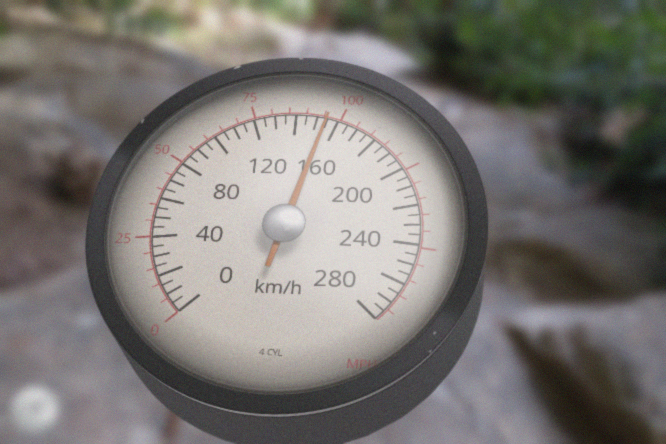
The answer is 155 km/h
